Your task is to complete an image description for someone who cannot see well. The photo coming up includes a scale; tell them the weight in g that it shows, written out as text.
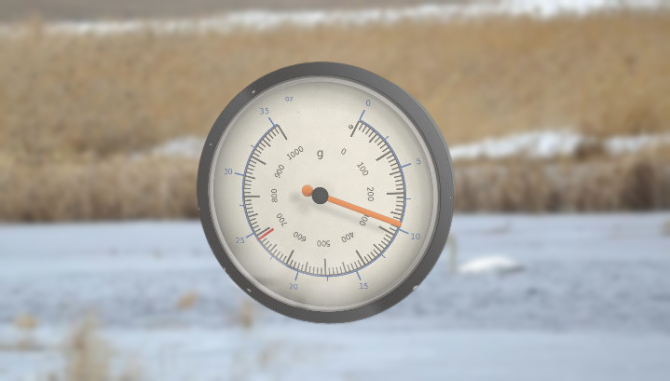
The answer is 270 g
